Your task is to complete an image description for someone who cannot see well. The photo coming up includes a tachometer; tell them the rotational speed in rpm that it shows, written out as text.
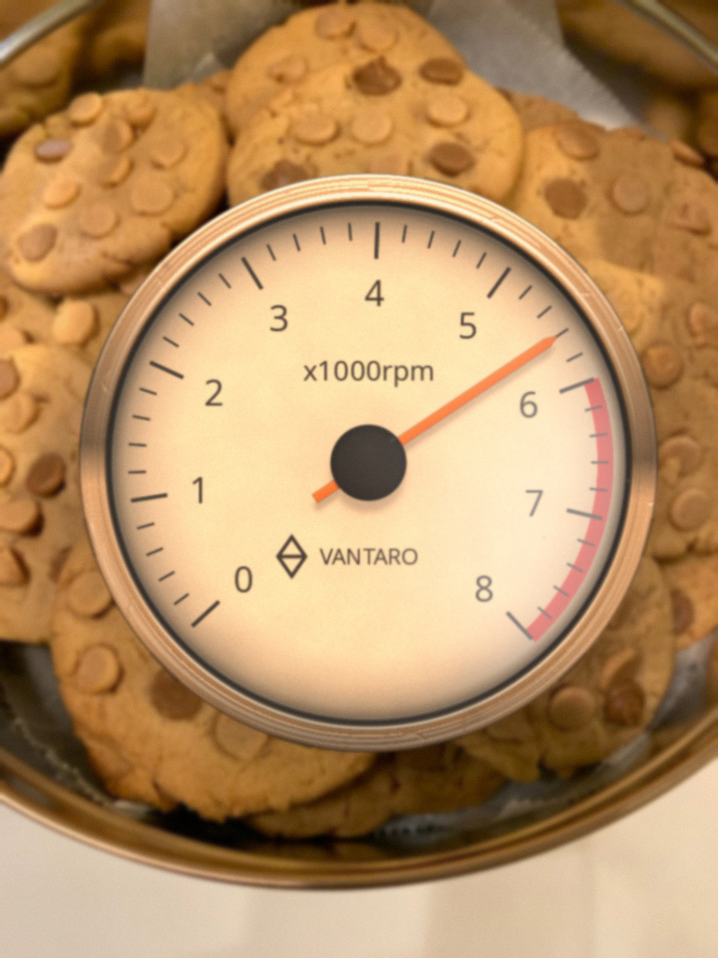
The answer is 5600 rpm
